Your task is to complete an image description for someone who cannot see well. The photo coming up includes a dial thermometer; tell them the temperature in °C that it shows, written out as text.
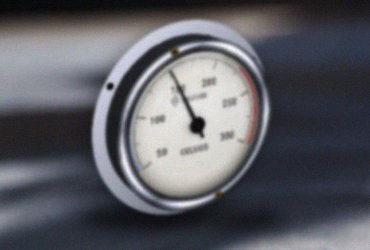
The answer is 150 °C
